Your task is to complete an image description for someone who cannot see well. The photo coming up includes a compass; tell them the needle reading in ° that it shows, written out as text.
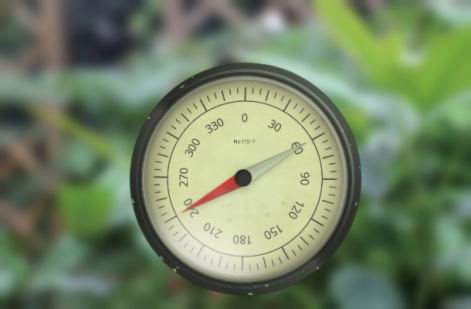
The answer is 240 °
